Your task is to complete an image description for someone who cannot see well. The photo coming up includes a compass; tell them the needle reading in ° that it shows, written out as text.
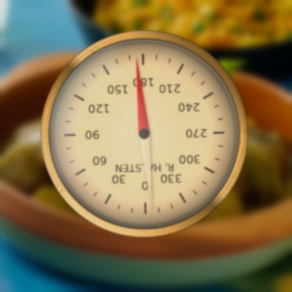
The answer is 175 °
